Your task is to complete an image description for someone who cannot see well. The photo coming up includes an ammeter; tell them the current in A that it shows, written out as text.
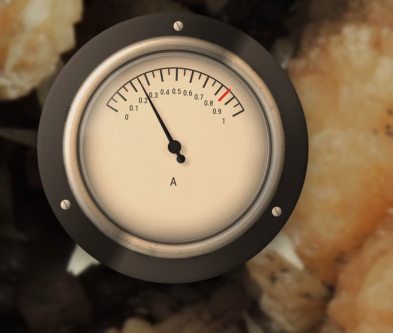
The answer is 0.25 A
